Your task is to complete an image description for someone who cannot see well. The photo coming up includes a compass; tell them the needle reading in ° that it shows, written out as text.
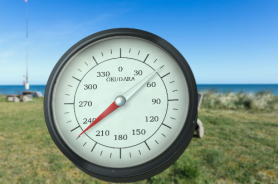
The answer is 230 °
